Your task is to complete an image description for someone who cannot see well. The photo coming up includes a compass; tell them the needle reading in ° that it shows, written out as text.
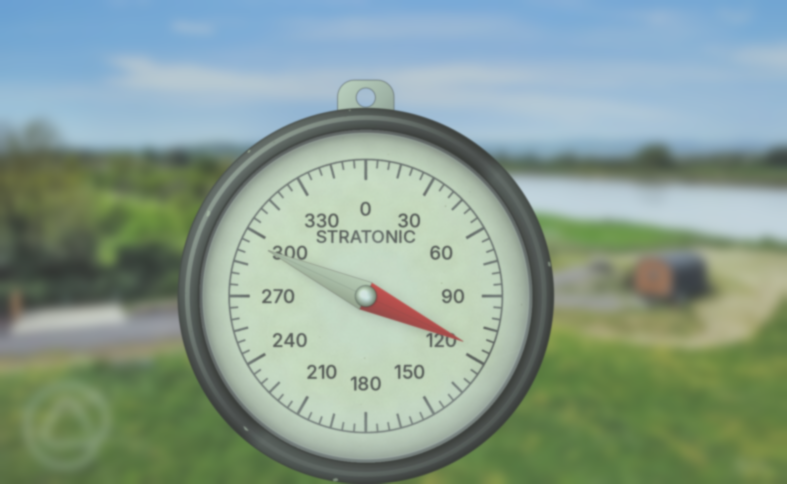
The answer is 115 °
